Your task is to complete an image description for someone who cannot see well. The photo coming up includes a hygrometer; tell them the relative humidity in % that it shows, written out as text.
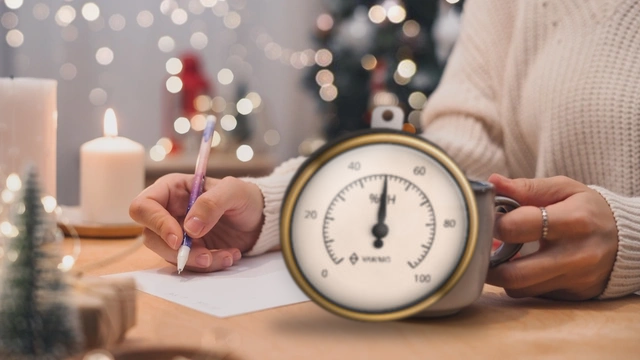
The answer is 50 %
